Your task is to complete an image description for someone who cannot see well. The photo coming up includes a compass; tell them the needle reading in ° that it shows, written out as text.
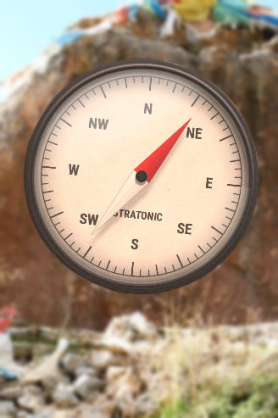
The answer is 35 °
